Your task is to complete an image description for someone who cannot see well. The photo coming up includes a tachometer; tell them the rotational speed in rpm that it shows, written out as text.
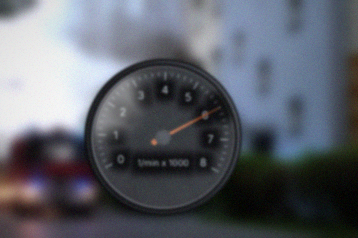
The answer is 6000 rpm
